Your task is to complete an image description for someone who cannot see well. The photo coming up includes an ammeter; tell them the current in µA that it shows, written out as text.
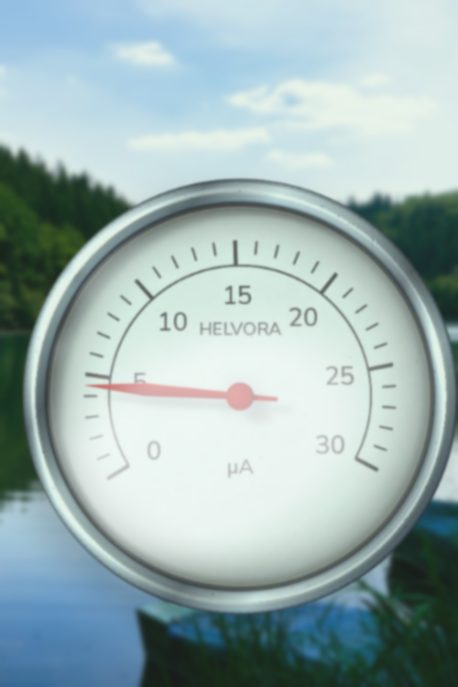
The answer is 4.5 µA
